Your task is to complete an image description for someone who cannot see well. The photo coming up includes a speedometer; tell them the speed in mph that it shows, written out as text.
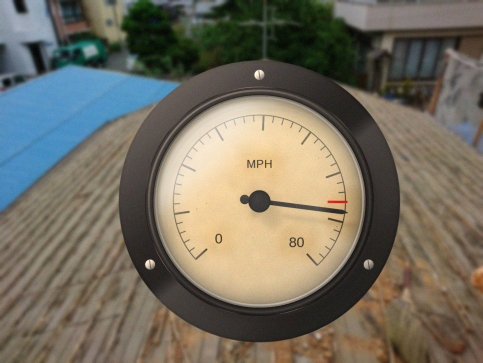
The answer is 68 mph
